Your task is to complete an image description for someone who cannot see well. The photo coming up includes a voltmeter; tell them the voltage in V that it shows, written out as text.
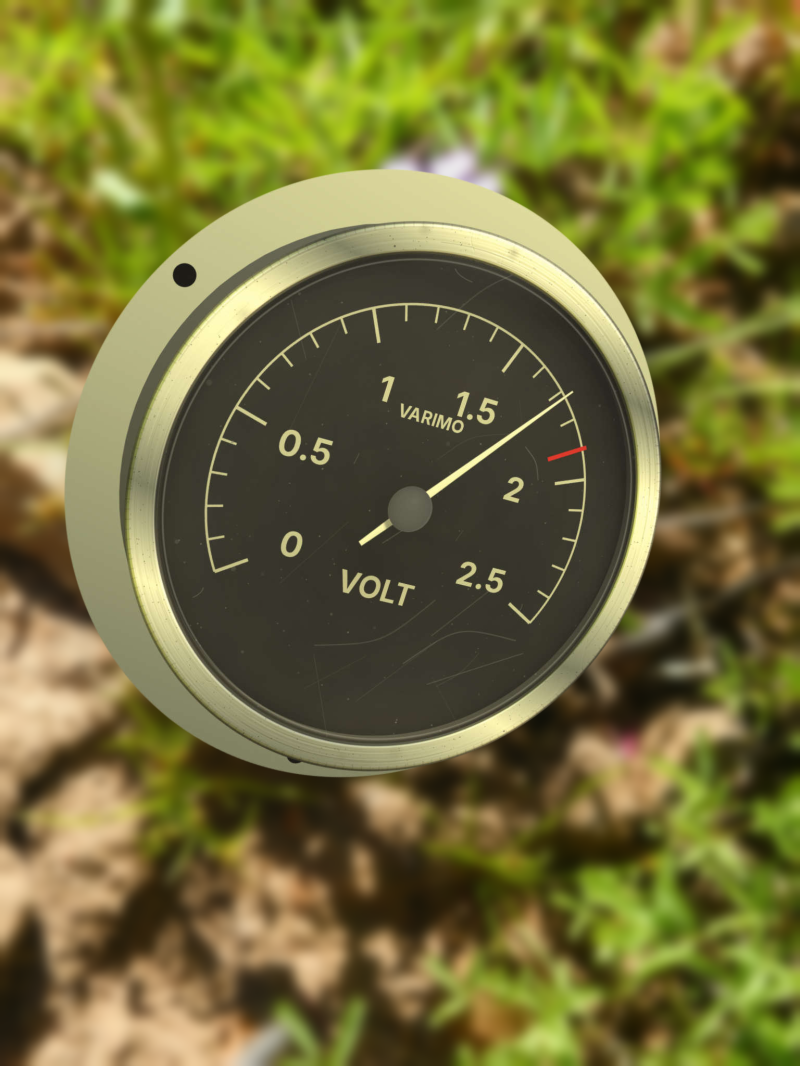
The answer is 1.7 V
